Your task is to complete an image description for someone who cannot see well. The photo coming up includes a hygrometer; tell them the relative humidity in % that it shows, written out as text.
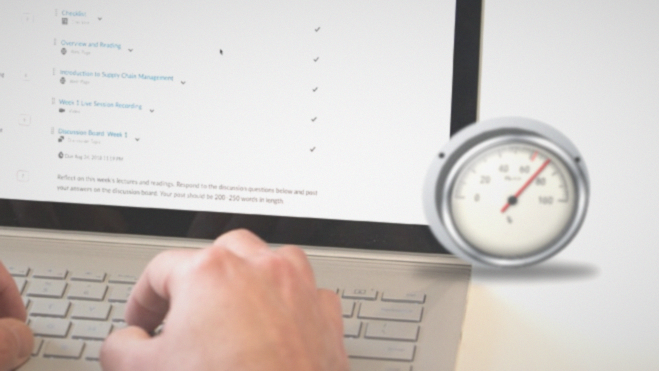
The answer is 70 %
